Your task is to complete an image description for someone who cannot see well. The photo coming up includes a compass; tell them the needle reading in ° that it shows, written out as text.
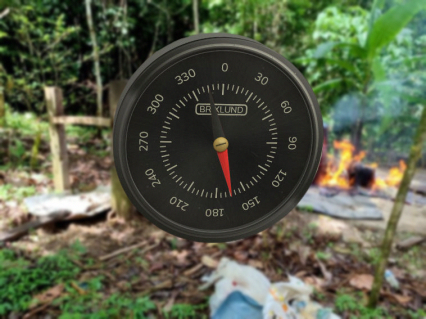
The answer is 165 °
